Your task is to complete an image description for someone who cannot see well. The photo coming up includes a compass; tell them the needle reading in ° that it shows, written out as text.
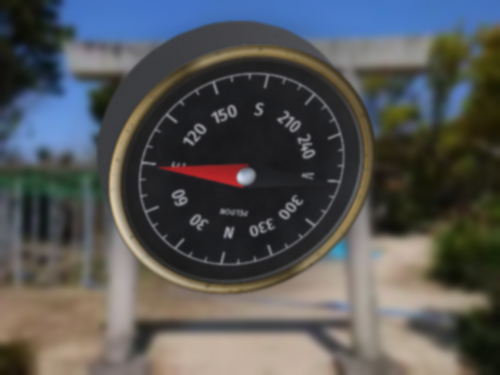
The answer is 90 °
